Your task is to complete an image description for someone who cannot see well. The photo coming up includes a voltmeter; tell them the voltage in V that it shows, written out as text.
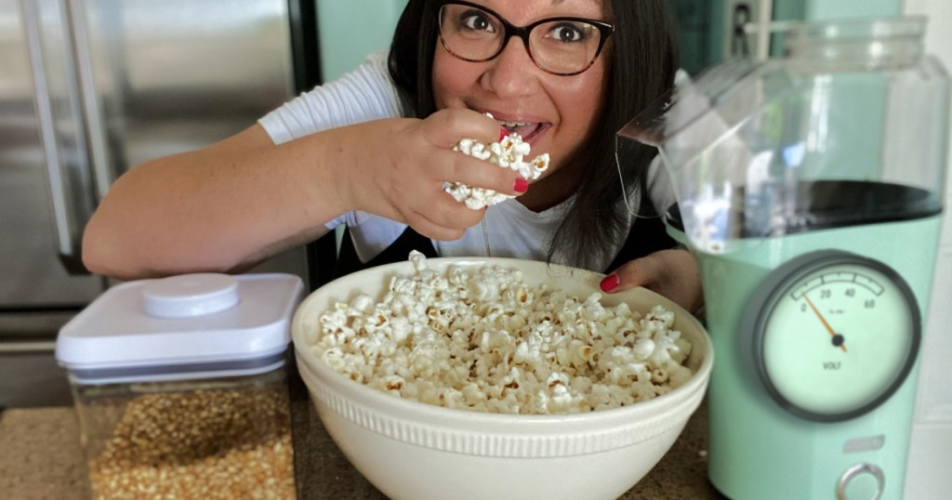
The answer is 5 V
